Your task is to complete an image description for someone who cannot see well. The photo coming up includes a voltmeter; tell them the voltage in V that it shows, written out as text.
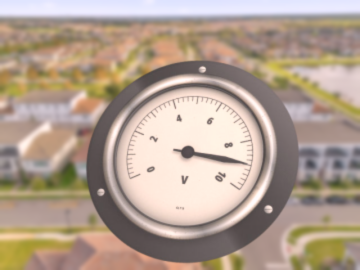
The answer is 9 V
